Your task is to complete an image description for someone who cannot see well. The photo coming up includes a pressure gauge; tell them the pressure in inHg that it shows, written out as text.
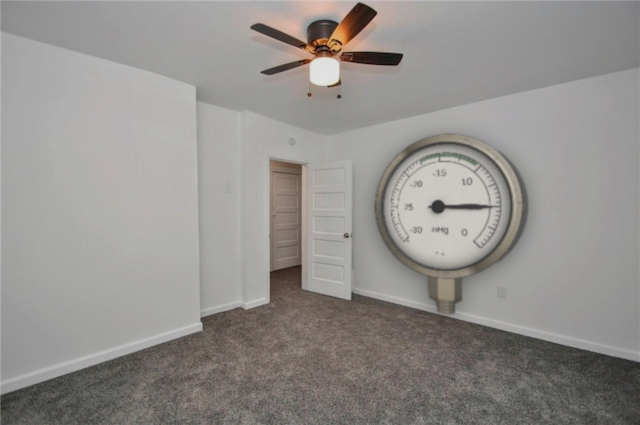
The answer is -5 inHg
